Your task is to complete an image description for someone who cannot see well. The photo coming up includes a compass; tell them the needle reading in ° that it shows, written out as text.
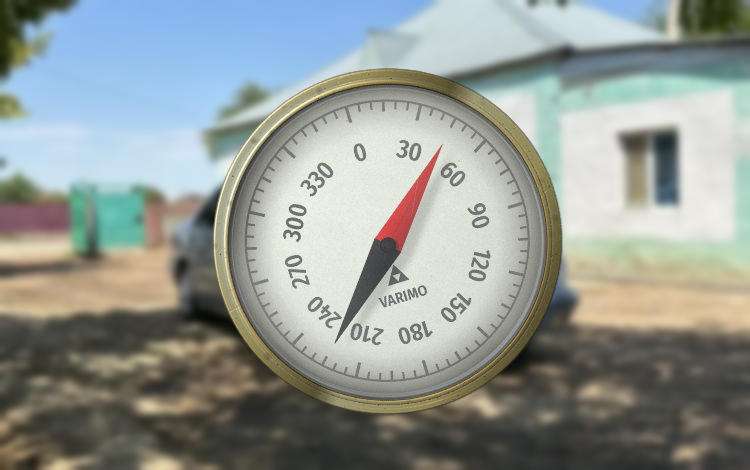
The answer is 45 °
